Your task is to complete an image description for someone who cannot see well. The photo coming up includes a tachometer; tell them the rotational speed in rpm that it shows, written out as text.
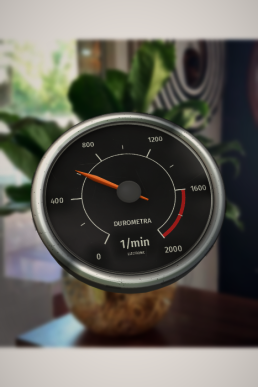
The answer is 600 rpm
